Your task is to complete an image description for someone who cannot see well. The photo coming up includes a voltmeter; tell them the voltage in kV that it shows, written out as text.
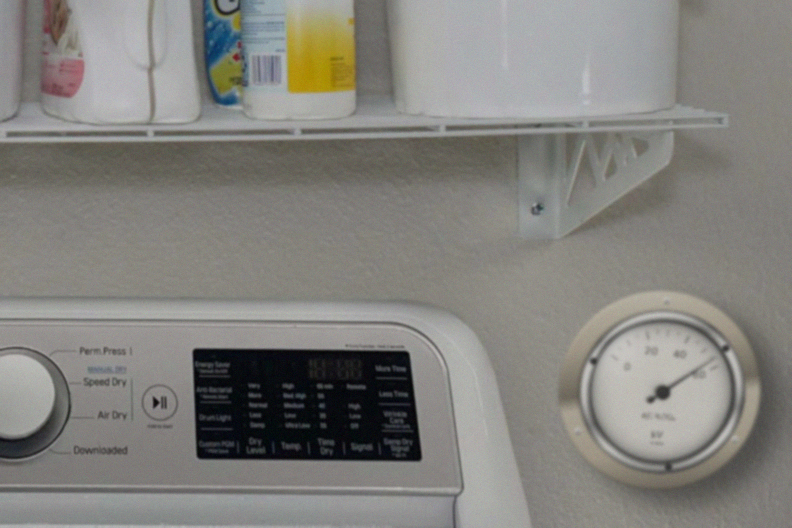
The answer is 55 kV
